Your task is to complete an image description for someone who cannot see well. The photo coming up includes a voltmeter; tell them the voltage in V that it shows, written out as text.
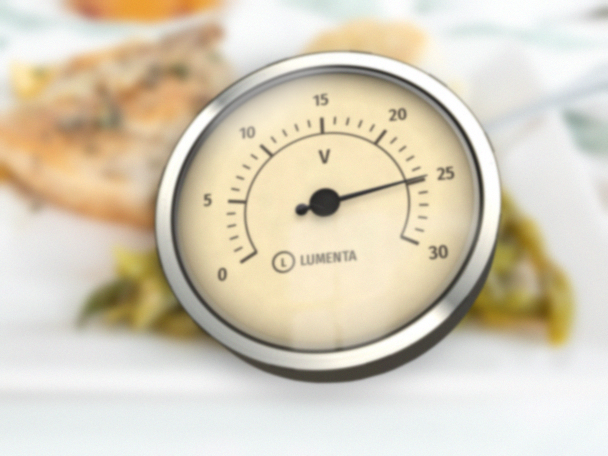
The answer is 25 V
